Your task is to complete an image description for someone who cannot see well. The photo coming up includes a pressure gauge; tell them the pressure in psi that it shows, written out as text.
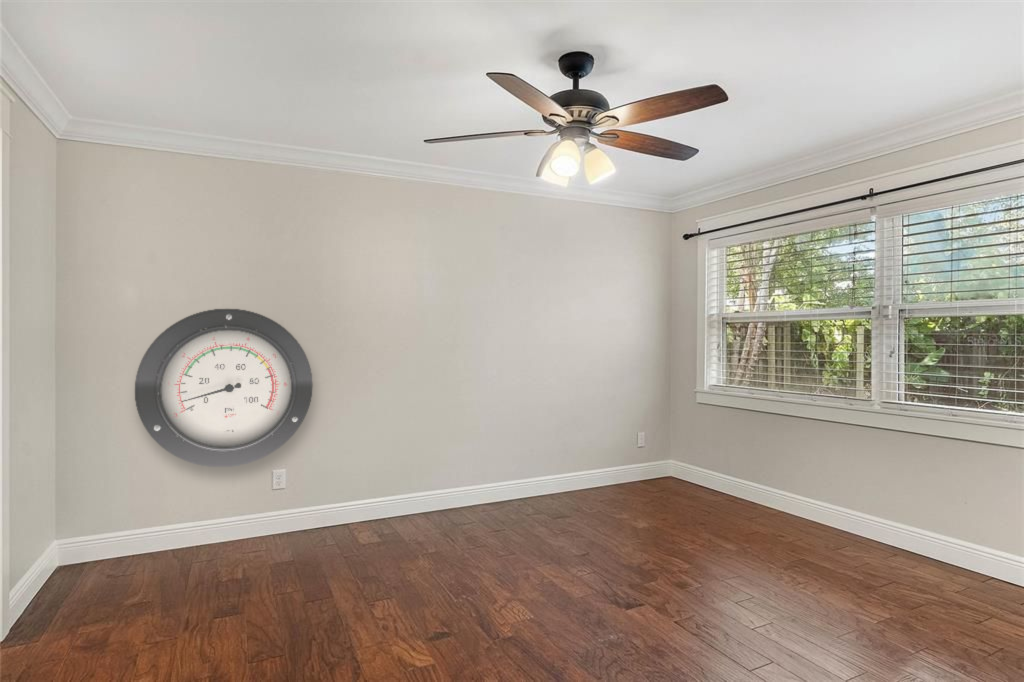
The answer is 5 psi
